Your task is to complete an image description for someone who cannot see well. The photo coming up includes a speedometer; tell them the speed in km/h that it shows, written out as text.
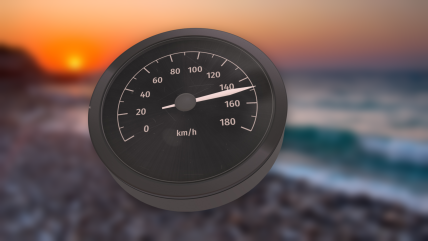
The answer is 150 km/h
